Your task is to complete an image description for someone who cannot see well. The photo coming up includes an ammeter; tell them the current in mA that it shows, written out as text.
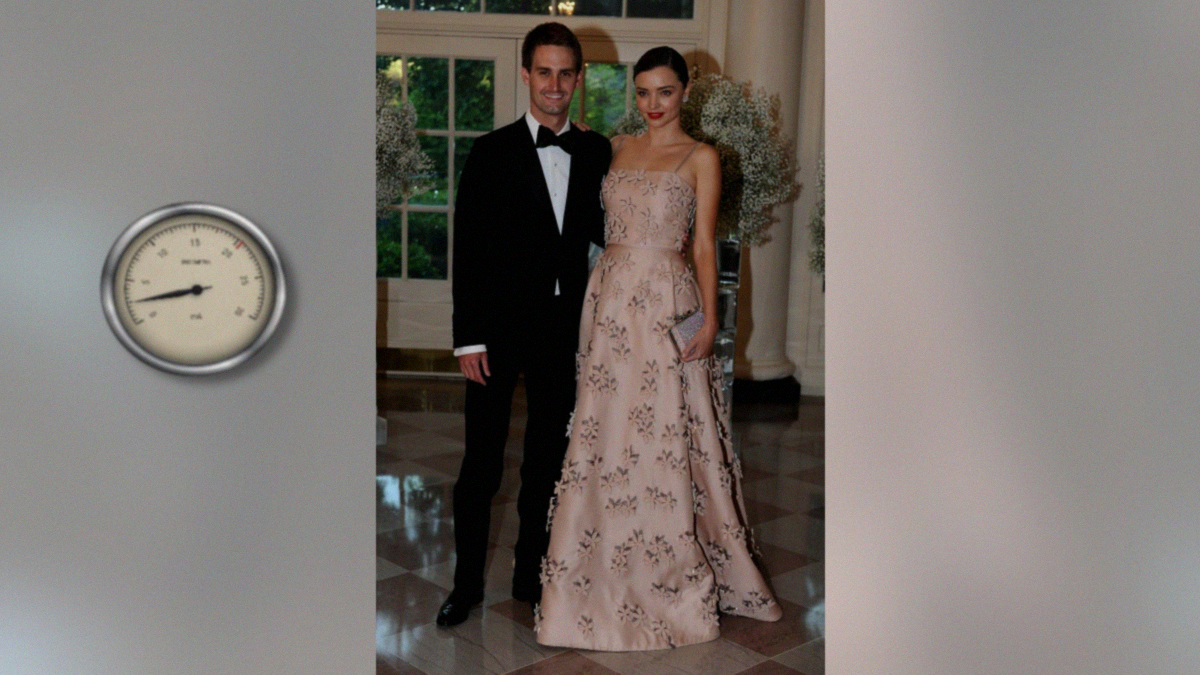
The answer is 2.5 mA
